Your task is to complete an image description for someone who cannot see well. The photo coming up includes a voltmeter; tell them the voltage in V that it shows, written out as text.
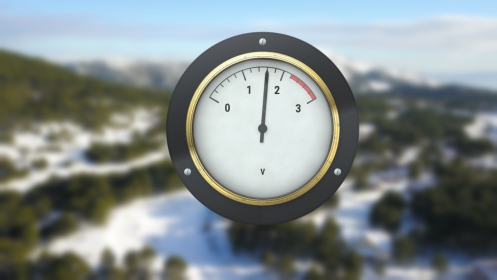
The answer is 1.6 V
